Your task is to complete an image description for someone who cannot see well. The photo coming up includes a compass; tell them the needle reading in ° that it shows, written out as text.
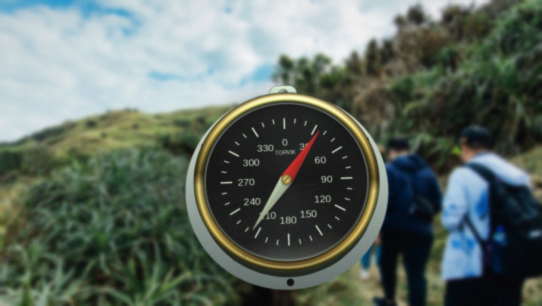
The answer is 35 °
